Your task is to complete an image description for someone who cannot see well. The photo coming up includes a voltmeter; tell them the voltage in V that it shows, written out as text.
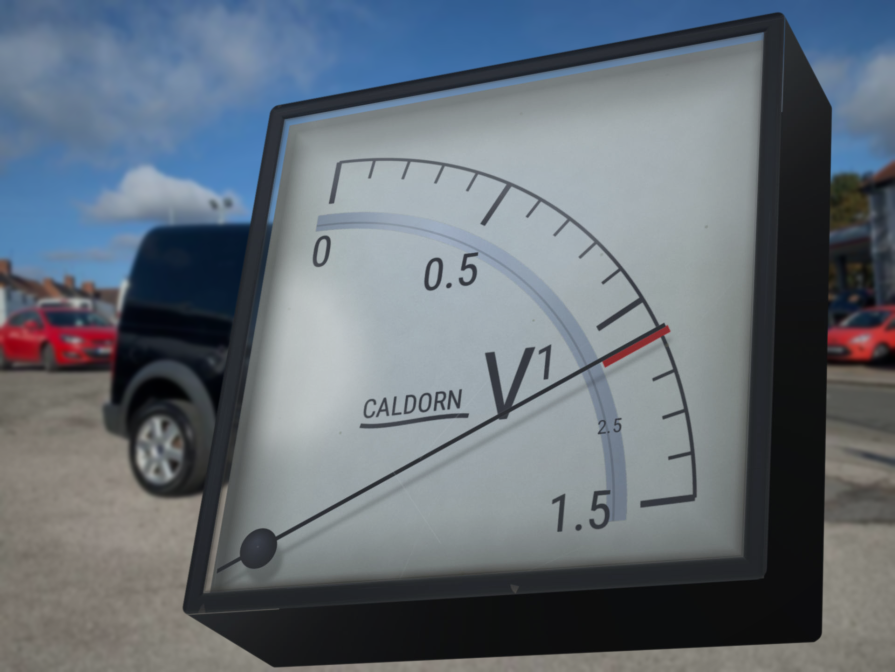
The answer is 1.1 V
